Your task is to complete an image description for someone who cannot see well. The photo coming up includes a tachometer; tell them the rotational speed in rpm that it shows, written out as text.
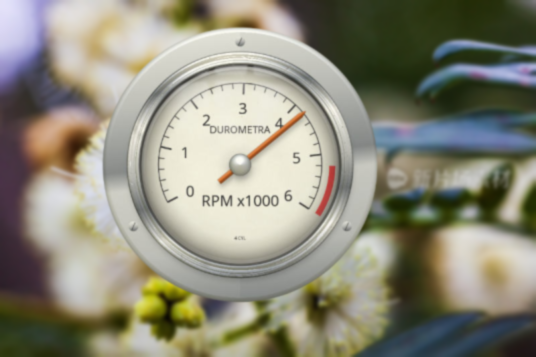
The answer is 4200 rpm
